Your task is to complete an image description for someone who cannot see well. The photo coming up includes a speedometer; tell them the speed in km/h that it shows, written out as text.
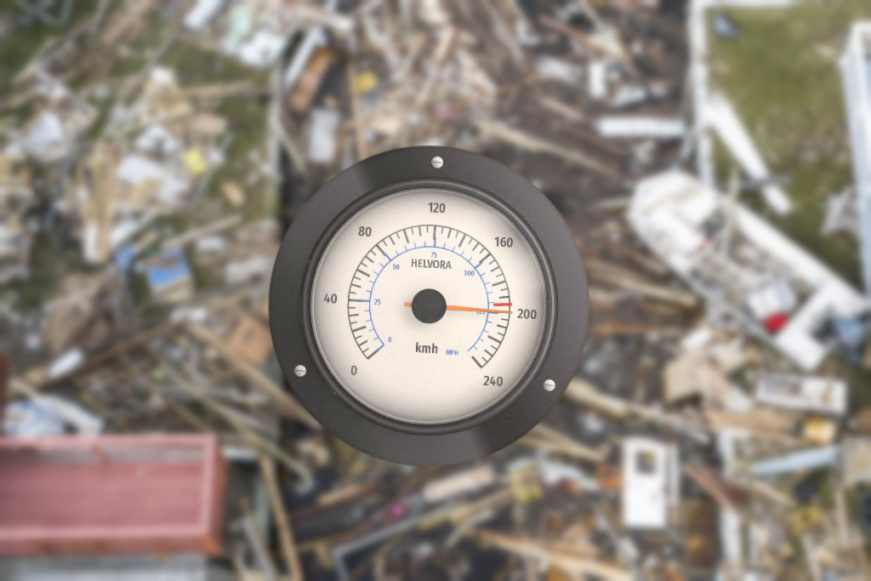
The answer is 200 km/h
